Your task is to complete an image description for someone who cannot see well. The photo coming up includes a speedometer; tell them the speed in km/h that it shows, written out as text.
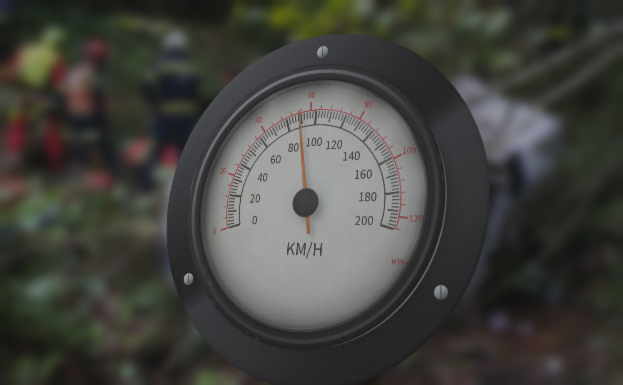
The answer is 90 km/h
